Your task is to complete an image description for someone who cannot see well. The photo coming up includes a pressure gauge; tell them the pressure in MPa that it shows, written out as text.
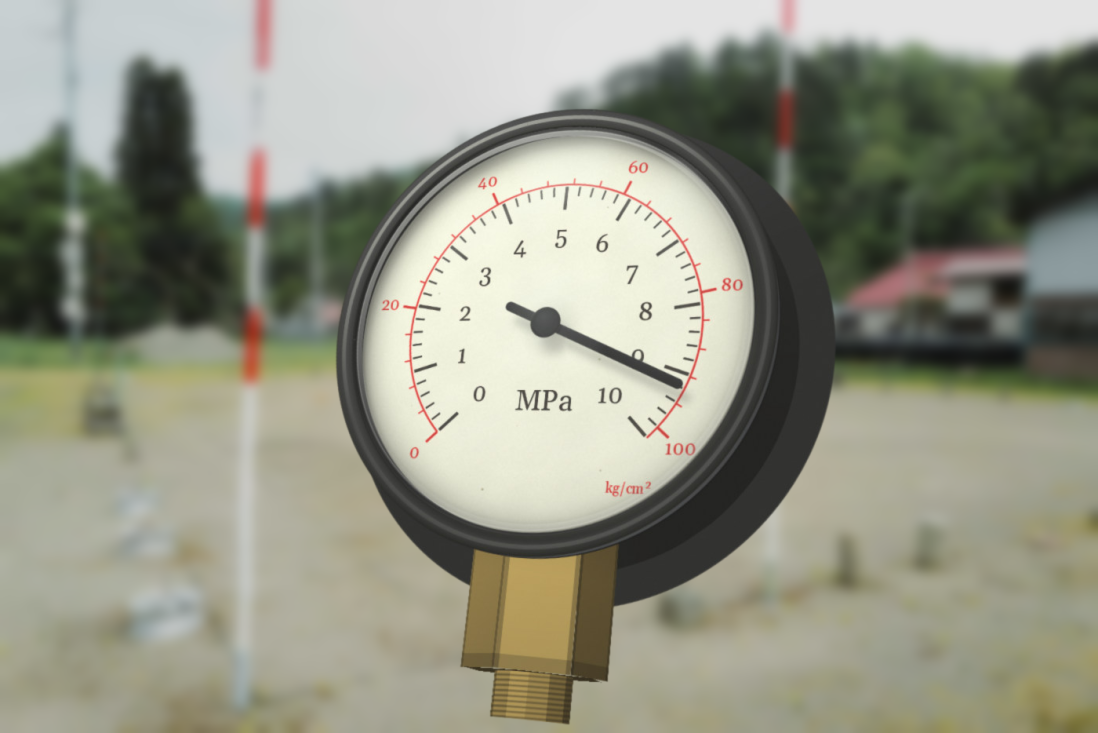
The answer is 9.2 MPa
